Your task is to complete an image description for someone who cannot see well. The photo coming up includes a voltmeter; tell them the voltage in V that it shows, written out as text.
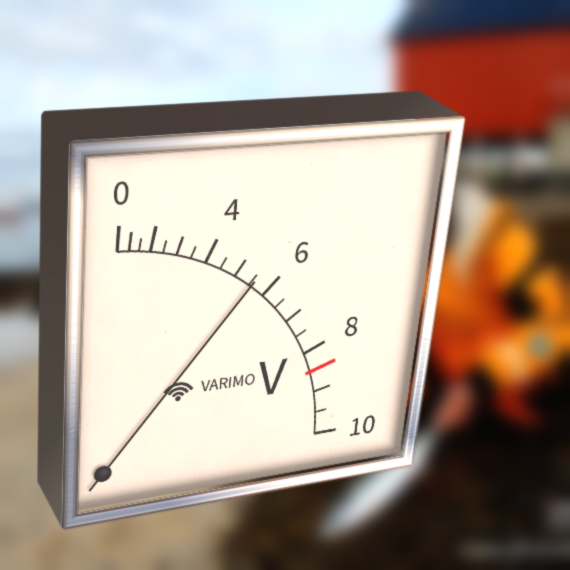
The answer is 5.5 V
